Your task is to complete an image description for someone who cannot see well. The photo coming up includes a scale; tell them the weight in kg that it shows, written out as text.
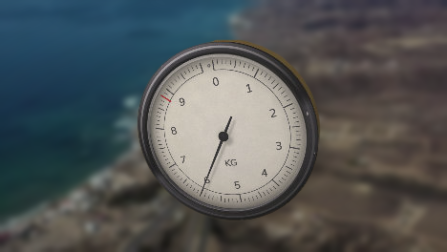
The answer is 6 kg
